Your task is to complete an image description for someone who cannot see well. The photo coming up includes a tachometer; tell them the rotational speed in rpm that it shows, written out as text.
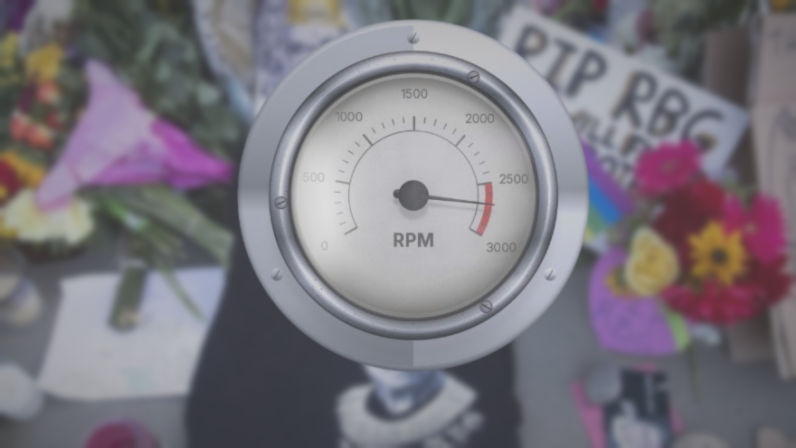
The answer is 2700 rpm
